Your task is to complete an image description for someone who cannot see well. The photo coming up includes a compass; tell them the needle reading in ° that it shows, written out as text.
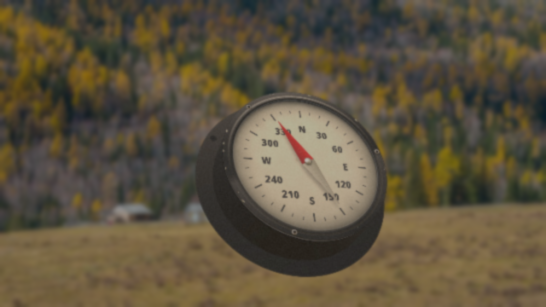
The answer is 330 °
